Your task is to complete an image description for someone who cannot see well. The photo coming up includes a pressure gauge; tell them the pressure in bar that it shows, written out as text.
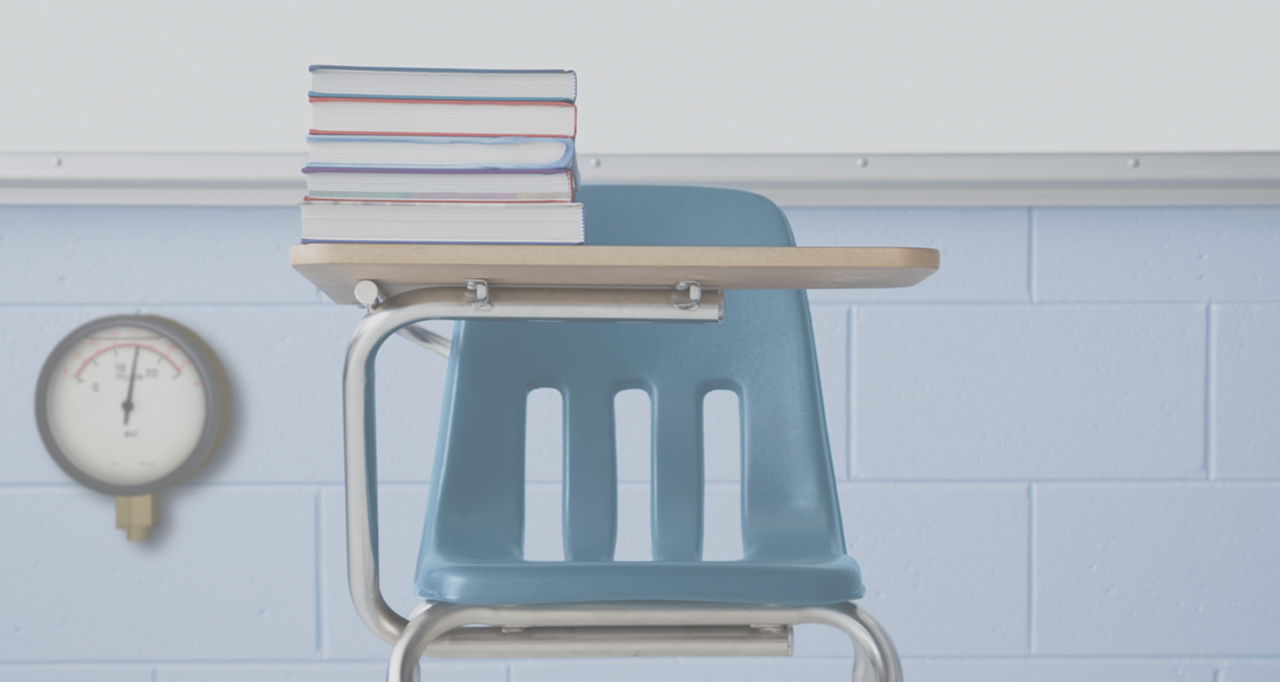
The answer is 15 bar
